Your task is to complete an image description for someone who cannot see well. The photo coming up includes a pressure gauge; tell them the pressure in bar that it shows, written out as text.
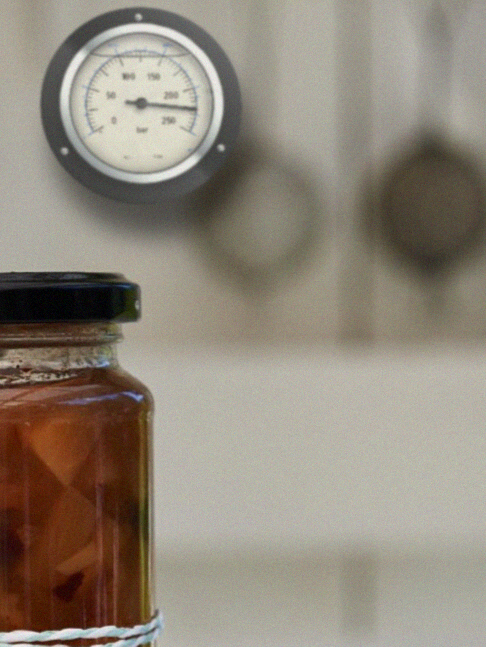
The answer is 225 bar
